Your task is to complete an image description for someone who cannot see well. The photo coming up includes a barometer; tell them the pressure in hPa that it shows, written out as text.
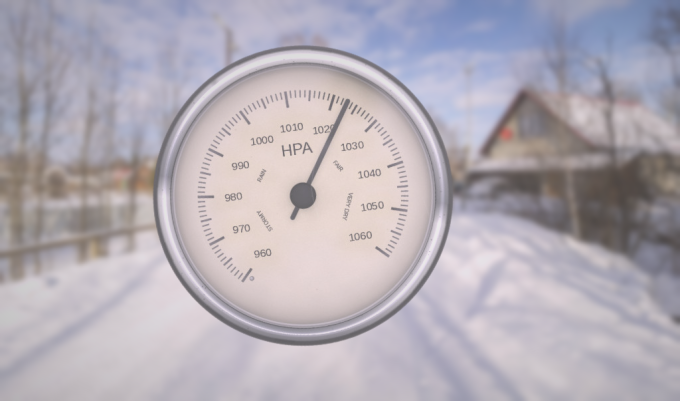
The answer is 1023 hPa
